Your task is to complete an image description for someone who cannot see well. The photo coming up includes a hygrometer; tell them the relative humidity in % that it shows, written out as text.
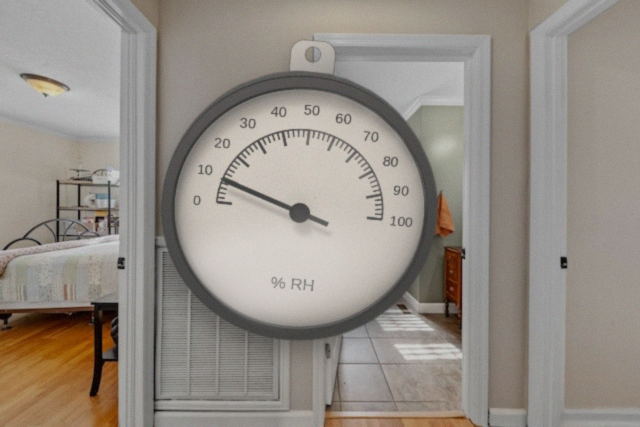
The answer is 10 %
